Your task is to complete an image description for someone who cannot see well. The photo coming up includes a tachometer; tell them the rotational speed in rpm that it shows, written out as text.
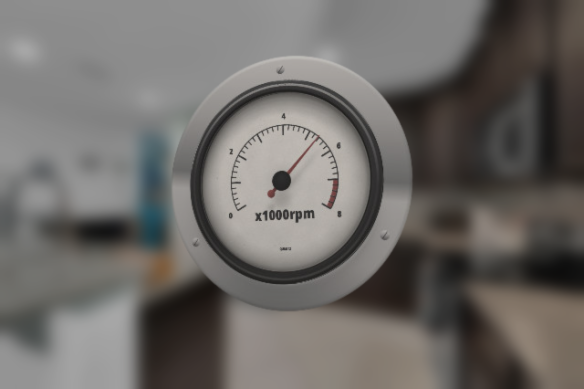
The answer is 5400 rpm
